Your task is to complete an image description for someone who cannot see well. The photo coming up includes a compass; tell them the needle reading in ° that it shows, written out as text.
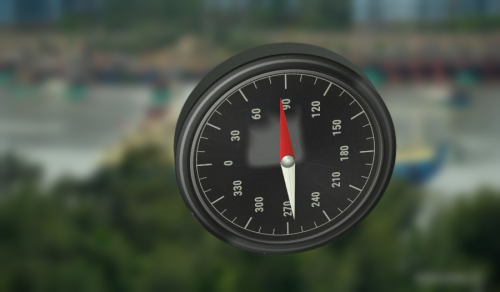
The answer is 85 °
